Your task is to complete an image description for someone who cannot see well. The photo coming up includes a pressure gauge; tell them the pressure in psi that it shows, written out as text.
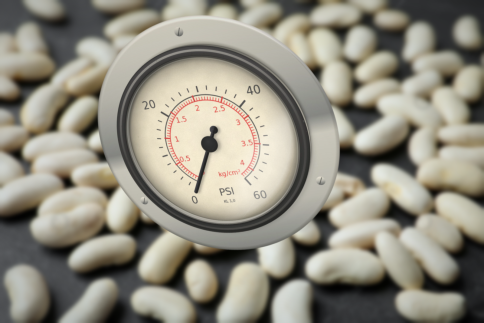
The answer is 0 psi
